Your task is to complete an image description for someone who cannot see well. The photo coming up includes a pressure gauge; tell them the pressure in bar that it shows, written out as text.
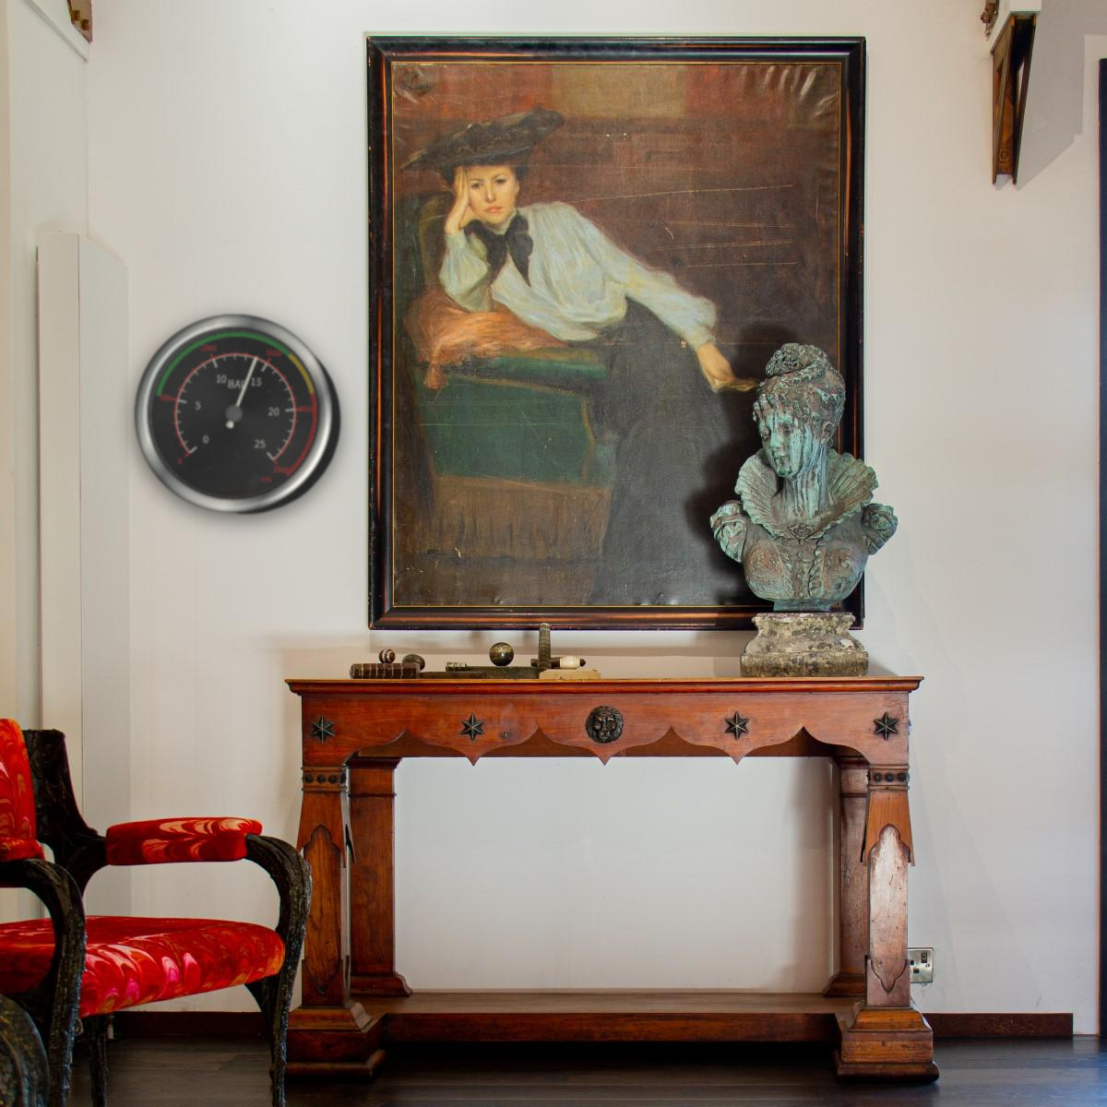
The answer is 14 bar
